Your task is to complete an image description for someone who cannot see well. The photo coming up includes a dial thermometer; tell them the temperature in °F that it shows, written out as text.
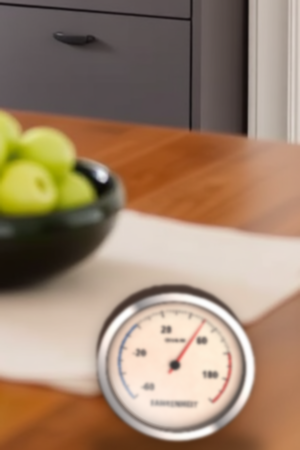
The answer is 50 °F
